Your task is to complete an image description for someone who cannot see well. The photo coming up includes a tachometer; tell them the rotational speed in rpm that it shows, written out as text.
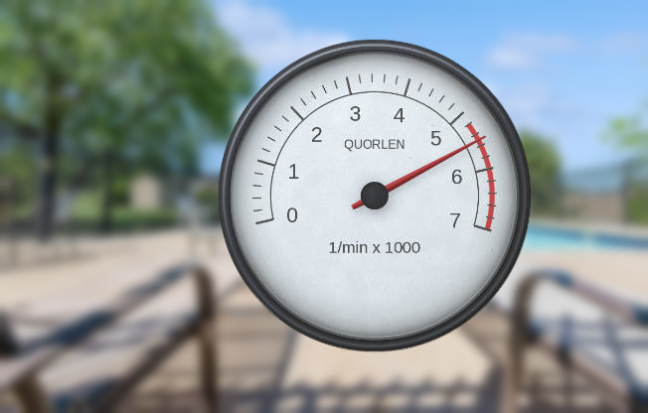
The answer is 5500 rpm
